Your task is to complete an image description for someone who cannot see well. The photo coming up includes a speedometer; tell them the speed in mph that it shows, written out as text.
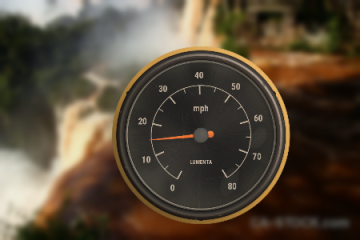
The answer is 15 mph
